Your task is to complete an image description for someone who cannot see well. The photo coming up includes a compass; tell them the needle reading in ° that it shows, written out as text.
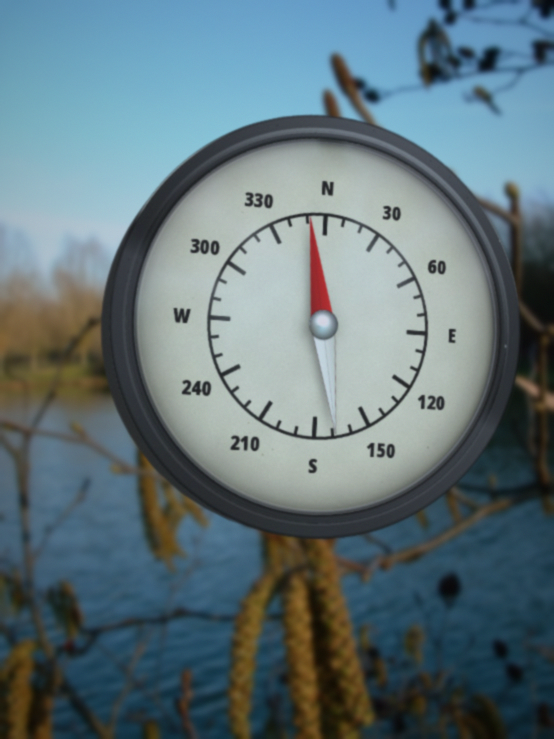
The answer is 350 °
